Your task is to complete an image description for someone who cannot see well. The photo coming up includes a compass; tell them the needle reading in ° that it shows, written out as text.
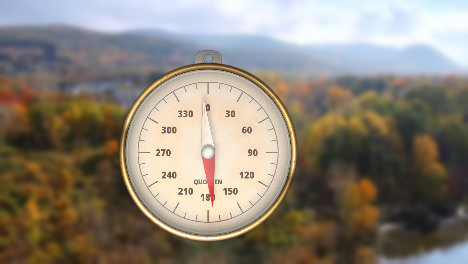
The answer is 175 °
